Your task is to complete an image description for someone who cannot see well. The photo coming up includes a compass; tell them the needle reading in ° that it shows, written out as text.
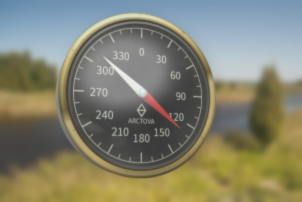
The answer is 130 °
